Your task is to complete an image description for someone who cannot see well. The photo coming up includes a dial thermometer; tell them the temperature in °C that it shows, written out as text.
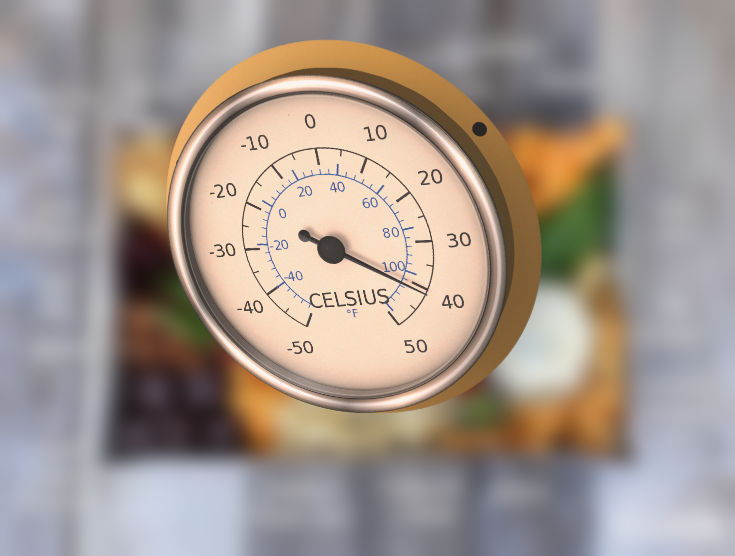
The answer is 40 °C
